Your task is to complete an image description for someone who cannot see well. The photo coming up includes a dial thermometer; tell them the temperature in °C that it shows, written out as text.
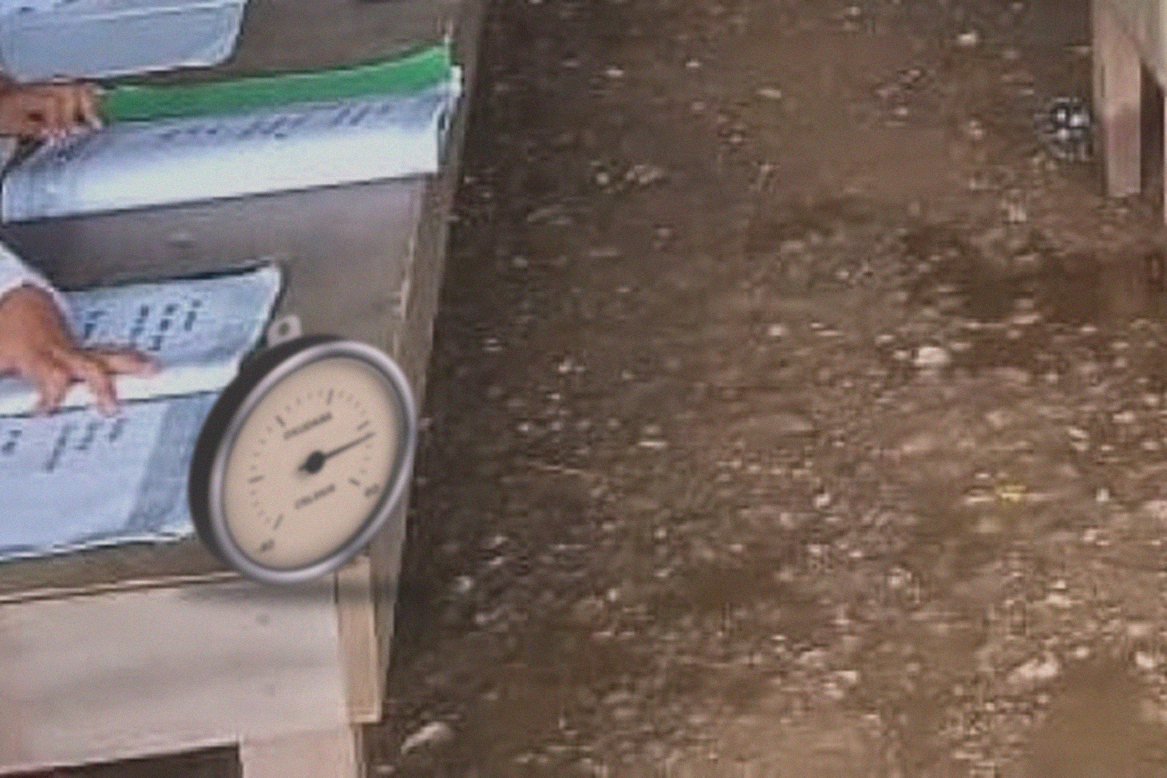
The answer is 44 °C
